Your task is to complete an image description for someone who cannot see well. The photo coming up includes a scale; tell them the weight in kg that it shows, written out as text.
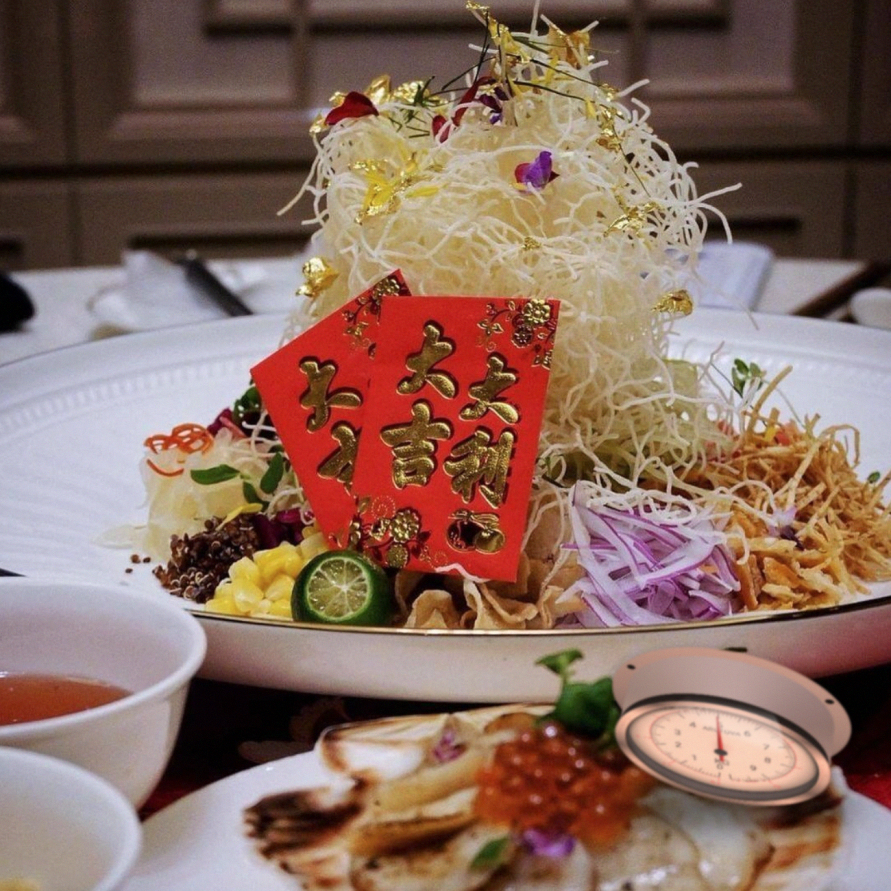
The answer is 5 kg
